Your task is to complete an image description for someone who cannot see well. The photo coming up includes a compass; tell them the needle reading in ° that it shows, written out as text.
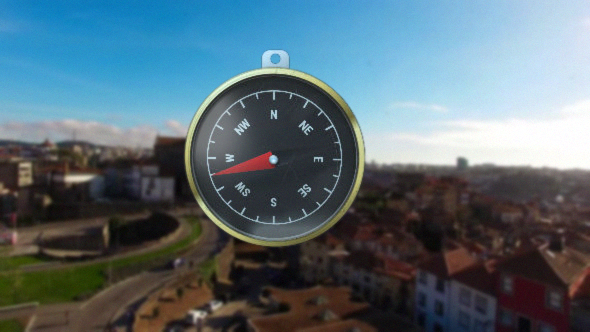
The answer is 255 °
